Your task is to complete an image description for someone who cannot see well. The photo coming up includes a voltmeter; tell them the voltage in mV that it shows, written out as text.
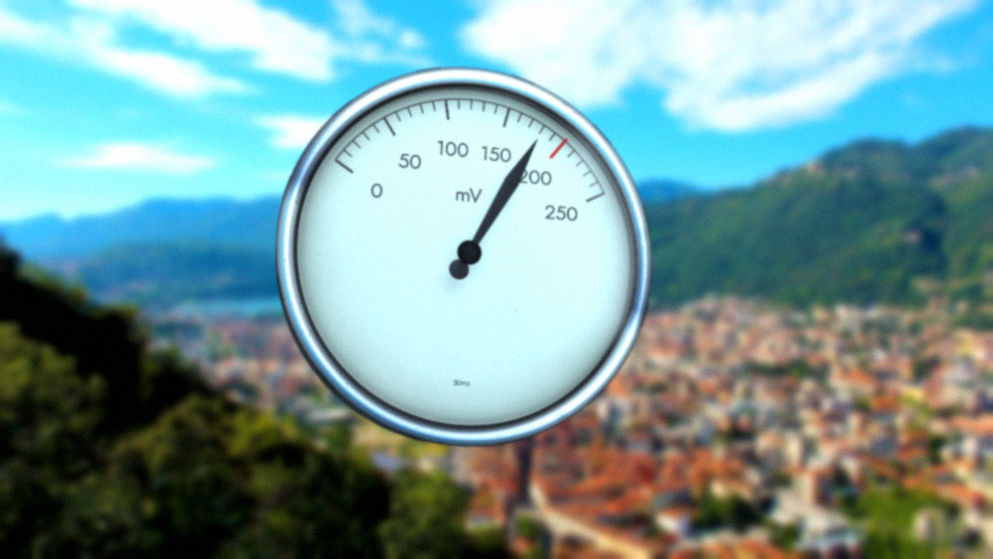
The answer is 180 mV
